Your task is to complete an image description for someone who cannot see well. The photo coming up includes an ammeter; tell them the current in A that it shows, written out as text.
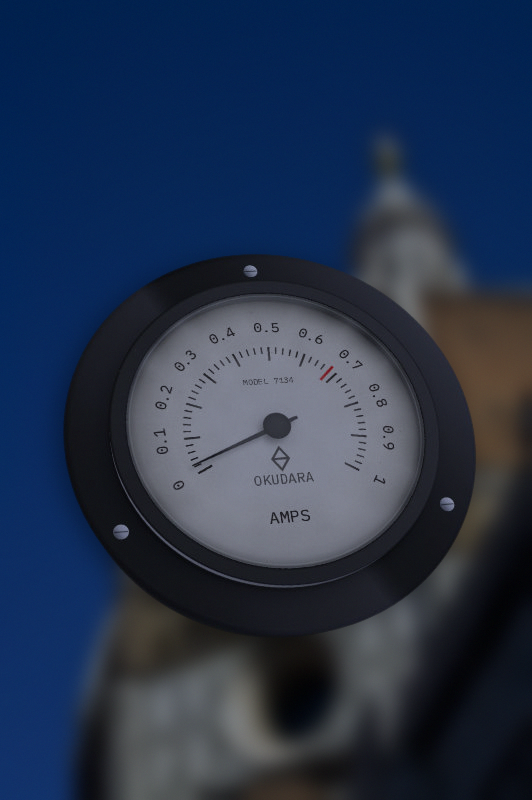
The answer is 0.02 A
